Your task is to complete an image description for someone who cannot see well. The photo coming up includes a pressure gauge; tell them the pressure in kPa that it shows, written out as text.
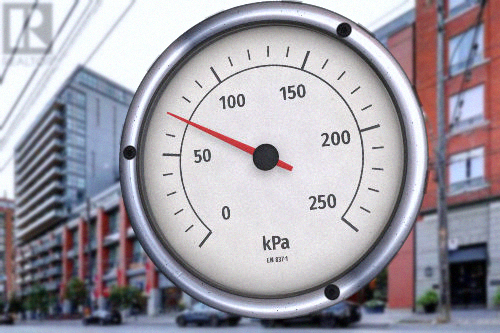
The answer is 70 kPa
